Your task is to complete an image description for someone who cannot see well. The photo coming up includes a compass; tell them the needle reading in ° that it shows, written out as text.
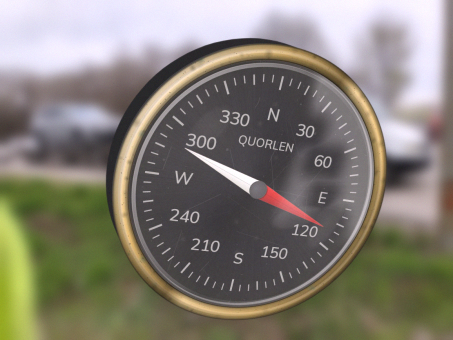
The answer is 110 °
